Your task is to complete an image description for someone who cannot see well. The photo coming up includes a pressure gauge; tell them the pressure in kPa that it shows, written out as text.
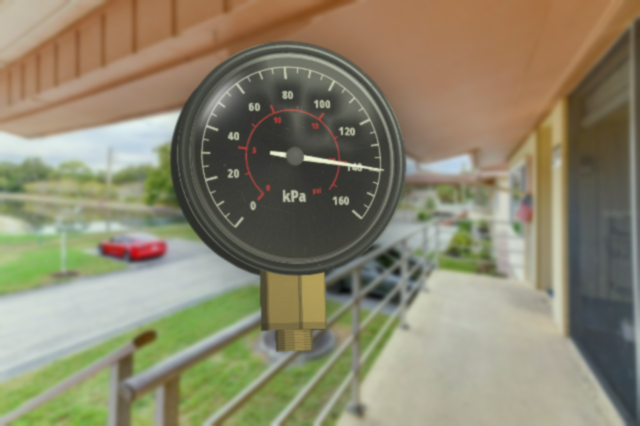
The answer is 140 kPa
